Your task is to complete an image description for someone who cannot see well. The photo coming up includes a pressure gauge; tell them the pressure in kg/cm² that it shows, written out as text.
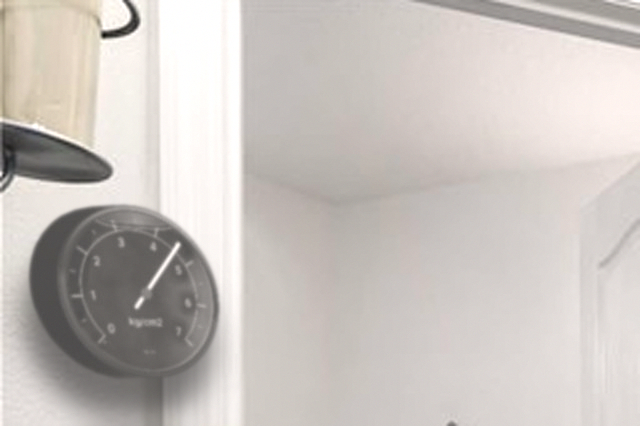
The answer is 4.5 kg/cm²
